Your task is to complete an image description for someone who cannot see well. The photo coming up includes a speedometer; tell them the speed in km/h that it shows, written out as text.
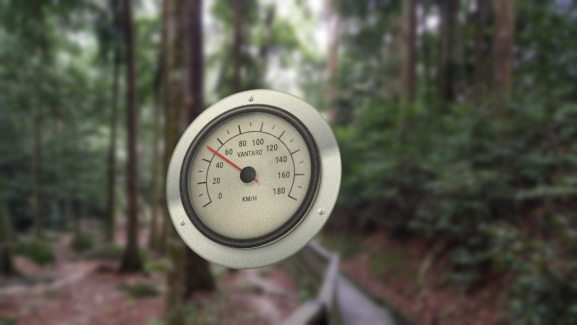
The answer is 50 km/h
